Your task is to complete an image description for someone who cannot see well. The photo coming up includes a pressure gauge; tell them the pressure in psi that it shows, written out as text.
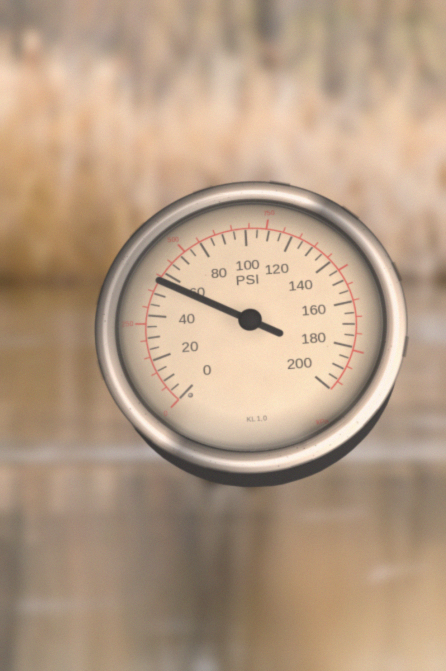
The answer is 55 psi
